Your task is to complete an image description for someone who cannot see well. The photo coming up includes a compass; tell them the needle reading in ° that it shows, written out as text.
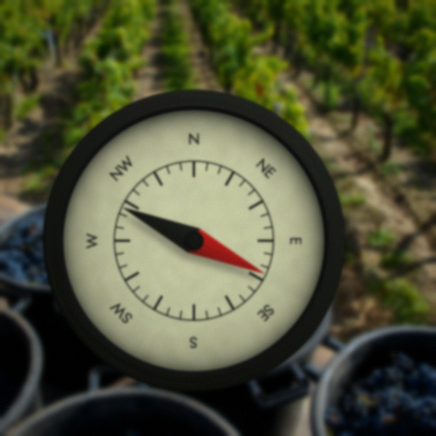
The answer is 115 °
